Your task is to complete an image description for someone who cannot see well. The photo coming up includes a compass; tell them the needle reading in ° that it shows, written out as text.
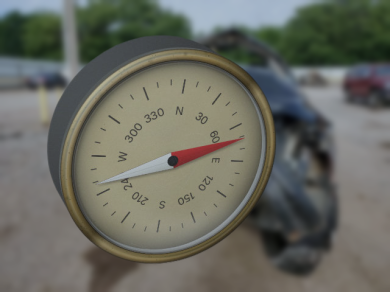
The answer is 70 °
